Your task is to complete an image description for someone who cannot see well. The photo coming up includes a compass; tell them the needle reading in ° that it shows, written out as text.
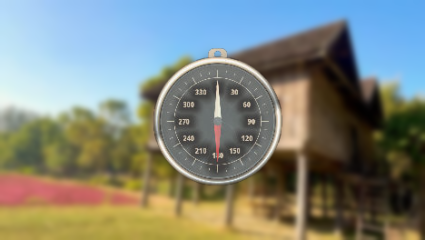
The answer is 180 °
